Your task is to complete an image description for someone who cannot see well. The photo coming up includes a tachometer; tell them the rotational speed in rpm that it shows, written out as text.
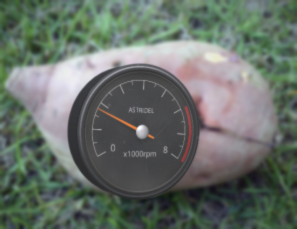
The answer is 1750 rpm
